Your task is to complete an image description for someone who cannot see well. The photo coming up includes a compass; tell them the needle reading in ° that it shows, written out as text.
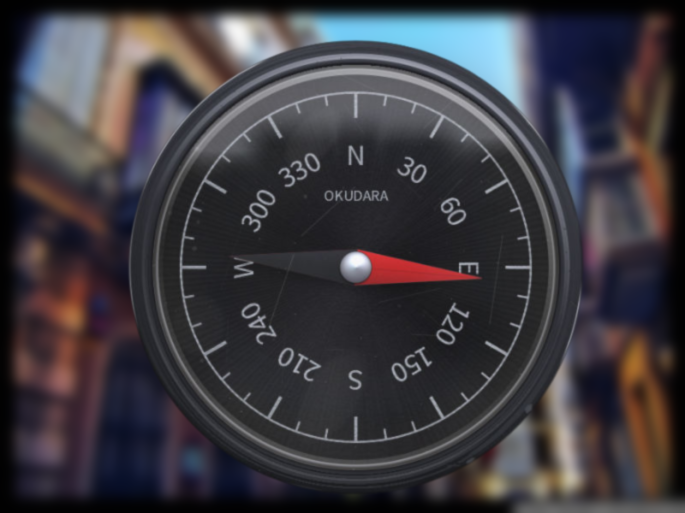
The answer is 95 °
